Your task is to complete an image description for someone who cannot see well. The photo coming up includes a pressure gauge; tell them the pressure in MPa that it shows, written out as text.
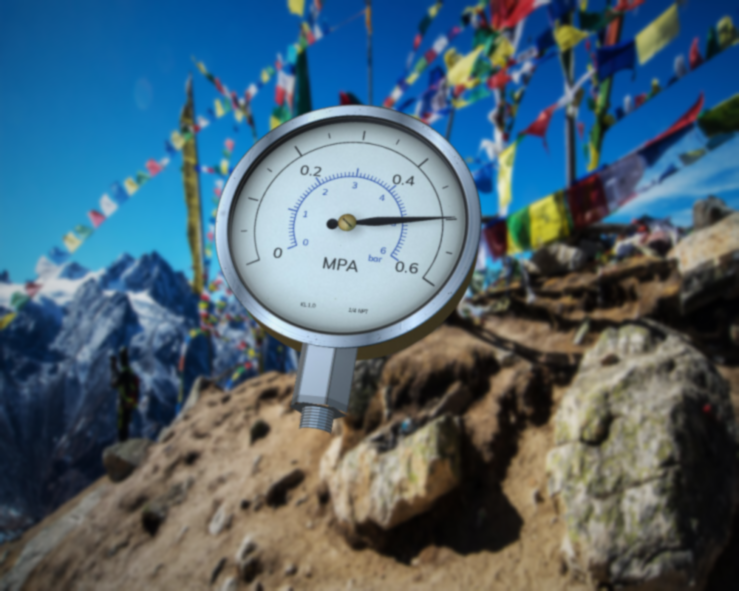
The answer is 0.5 MPa
